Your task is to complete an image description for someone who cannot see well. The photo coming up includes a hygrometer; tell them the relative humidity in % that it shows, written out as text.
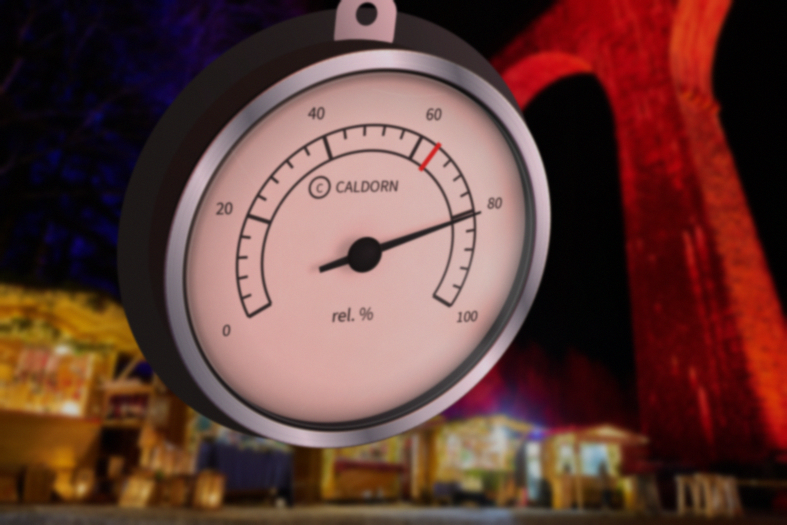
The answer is 80 %
